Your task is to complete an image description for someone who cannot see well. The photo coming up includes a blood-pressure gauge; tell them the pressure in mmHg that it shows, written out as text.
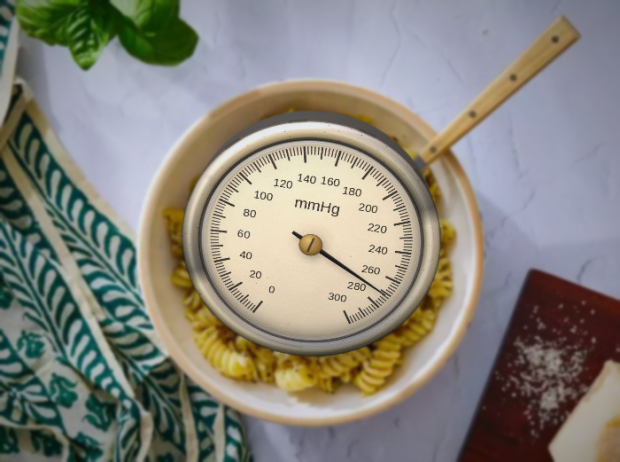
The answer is 270 mmHg
